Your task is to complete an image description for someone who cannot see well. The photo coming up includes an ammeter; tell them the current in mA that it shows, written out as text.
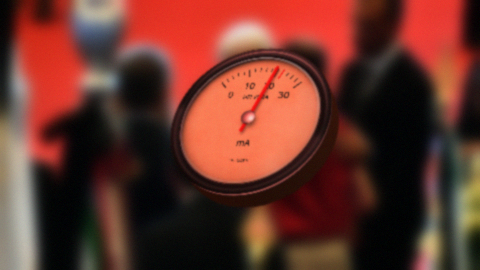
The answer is 20 mA
